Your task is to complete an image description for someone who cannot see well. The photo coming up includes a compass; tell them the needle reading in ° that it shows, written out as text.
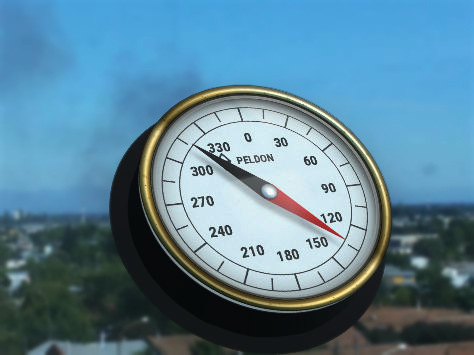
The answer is 135 °
